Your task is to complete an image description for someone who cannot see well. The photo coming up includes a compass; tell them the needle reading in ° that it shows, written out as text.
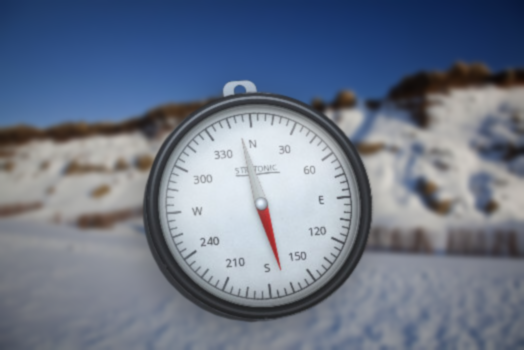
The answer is 170 °
